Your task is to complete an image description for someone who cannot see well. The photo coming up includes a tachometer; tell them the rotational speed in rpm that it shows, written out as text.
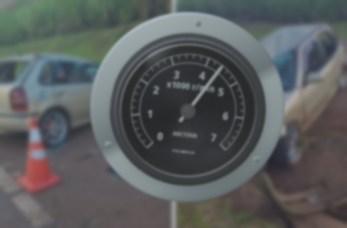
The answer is 4400 rpm
